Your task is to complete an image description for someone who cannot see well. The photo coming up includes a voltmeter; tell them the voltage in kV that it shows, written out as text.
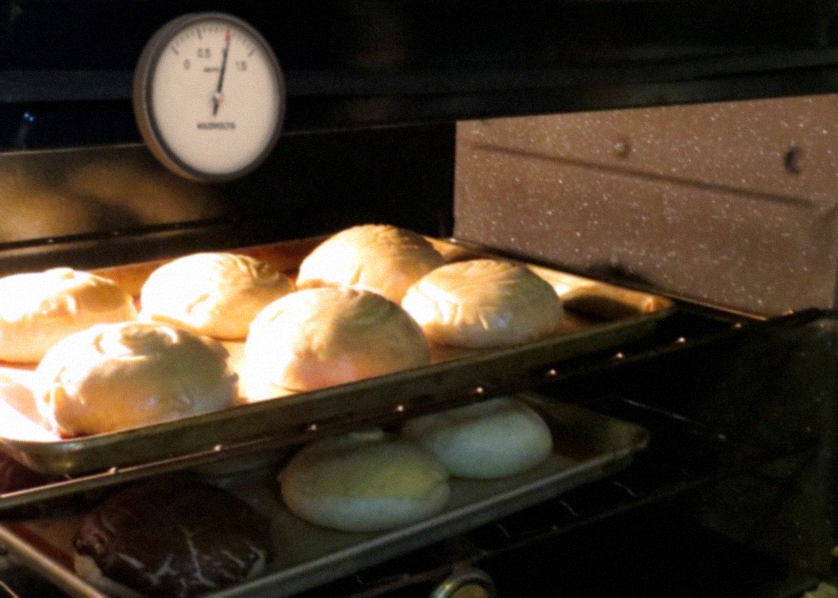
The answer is 1 kV
